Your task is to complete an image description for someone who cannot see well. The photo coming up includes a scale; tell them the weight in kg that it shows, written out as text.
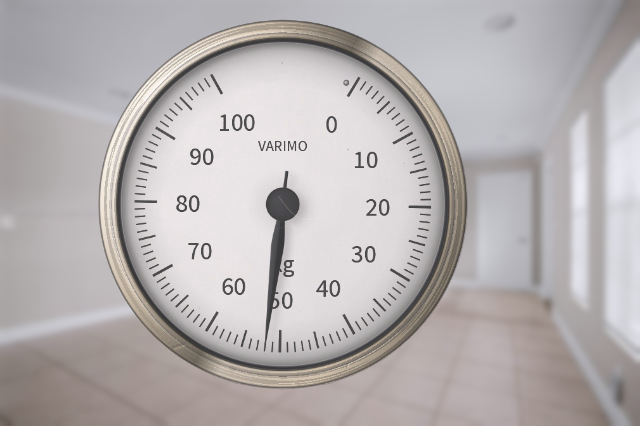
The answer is 52 kg
